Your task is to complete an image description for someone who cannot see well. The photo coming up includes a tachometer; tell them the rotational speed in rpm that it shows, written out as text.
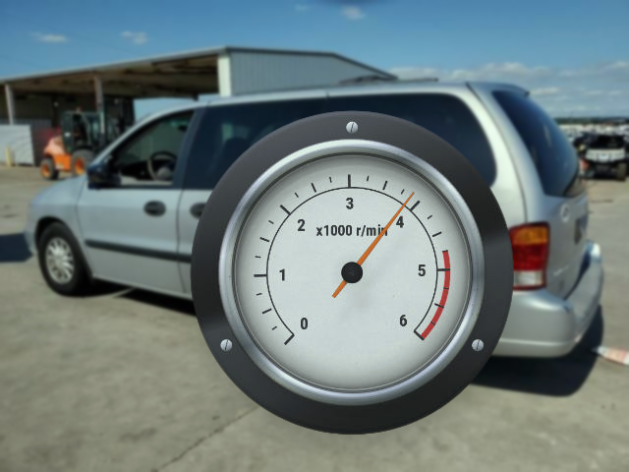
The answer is 3875 rpm
